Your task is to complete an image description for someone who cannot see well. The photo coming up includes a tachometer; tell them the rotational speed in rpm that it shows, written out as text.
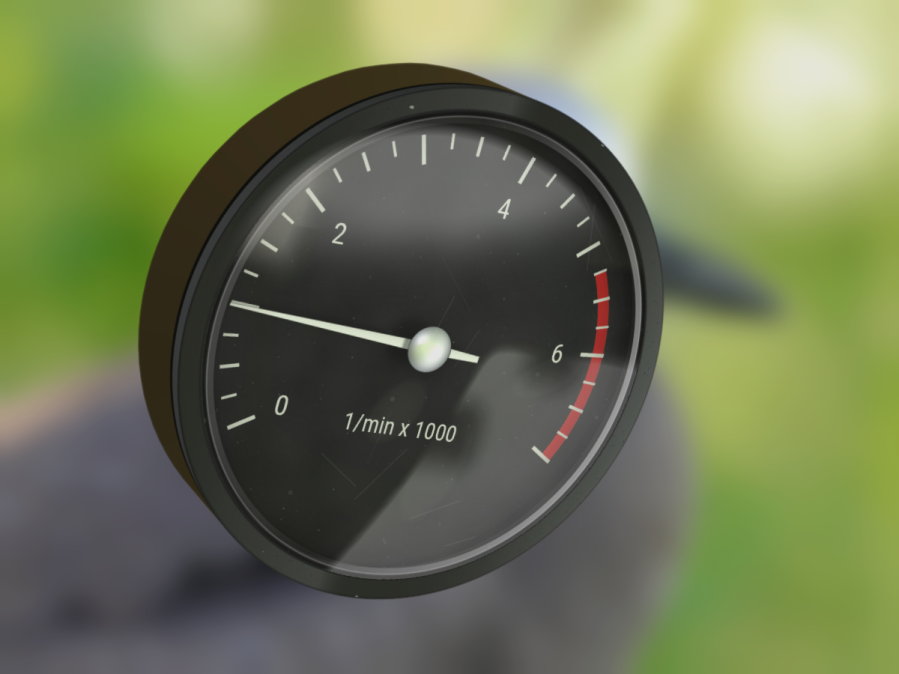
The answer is 1000 rpm
